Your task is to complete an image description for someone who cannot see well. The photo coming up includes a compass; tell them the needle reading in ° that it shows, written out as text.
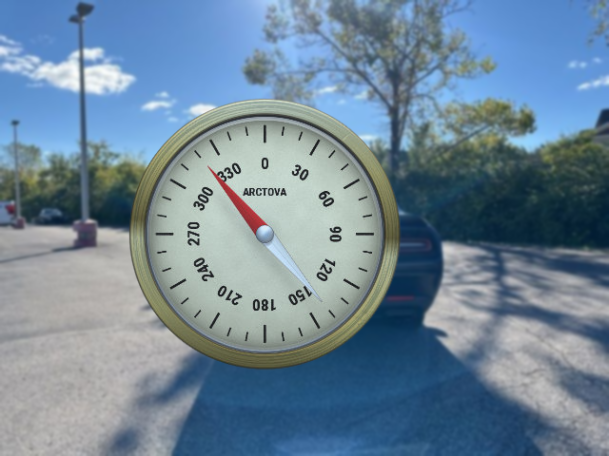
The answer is 320 °
